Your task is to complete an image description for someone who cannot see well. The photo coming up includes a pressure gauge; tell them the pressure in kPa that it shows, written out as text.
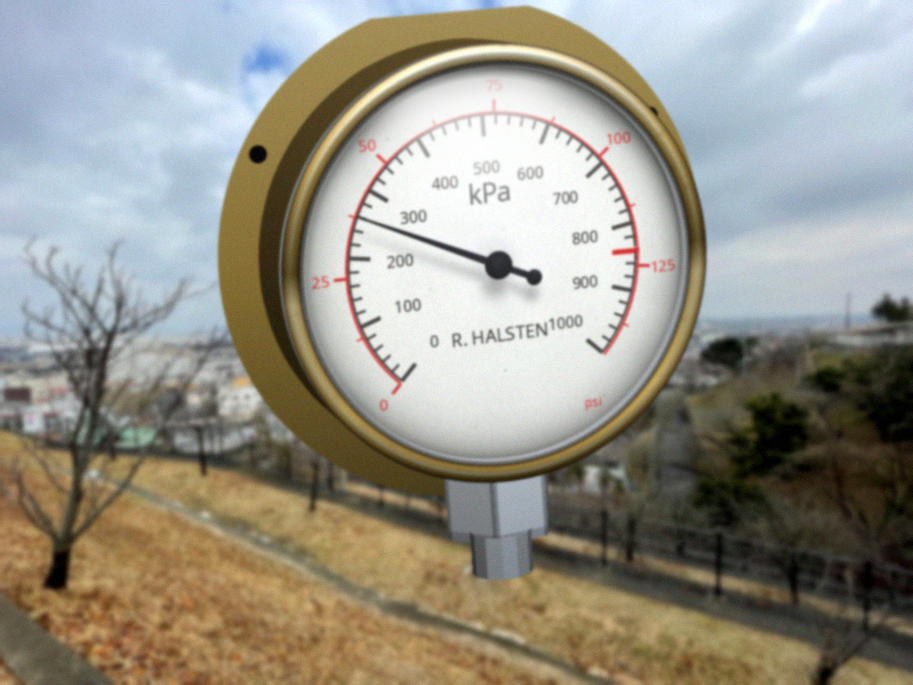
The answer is 260 kPa
